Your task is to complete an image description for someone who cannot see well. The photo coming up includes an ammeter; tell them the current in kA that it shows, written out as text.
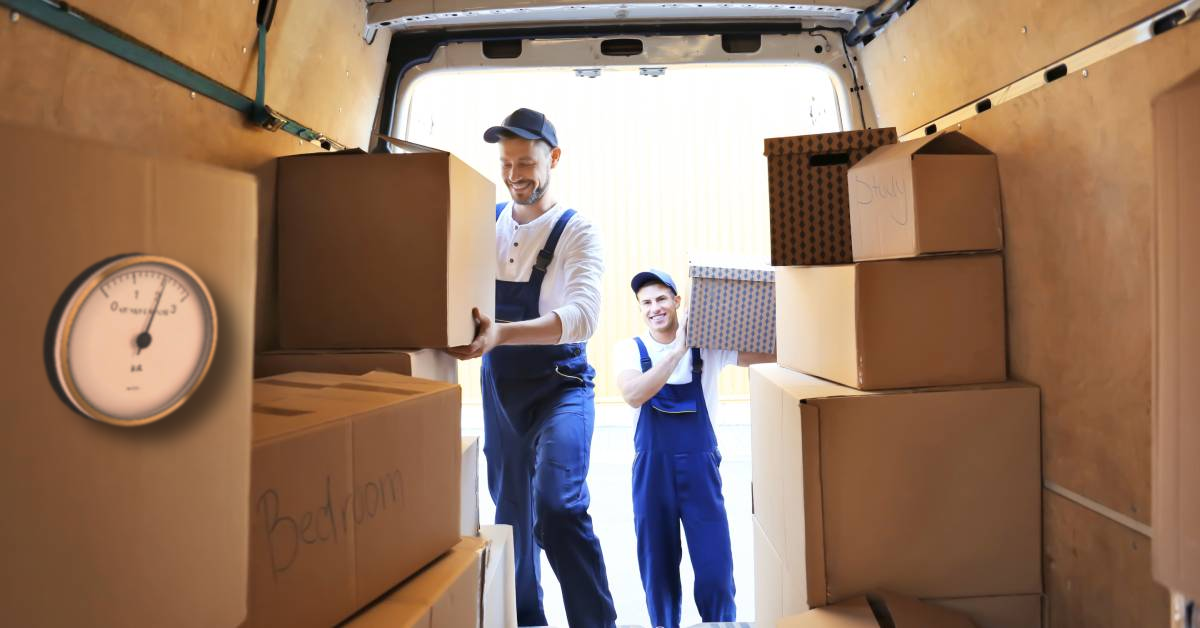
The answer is 2 kA
